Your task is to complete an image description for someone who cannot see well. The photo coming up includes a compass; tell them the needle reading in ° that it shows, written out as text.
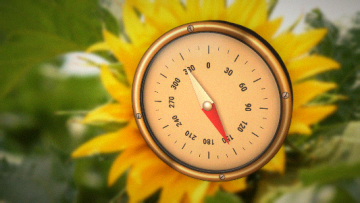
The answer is 150 °
